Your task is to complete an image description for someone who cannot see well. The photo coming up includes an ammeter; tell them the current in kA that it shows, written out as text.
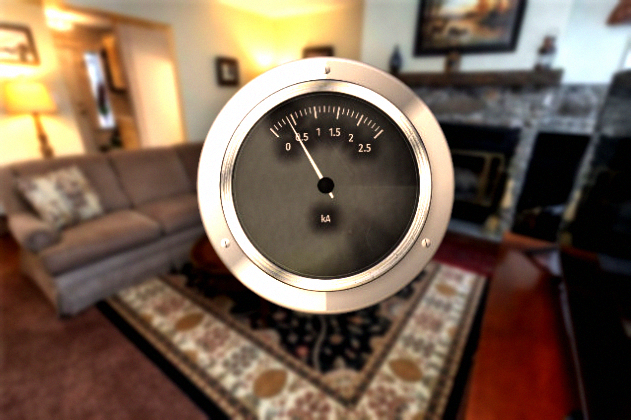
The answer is 0.4 kA
